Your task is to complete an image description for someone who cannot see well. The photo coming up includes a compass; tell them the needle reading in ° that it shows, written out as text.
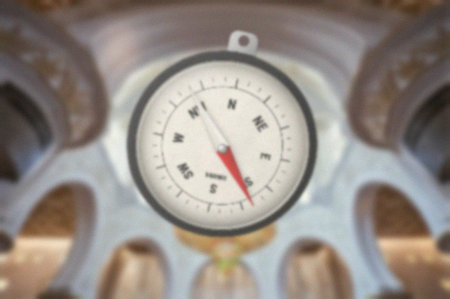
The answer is 140 °
